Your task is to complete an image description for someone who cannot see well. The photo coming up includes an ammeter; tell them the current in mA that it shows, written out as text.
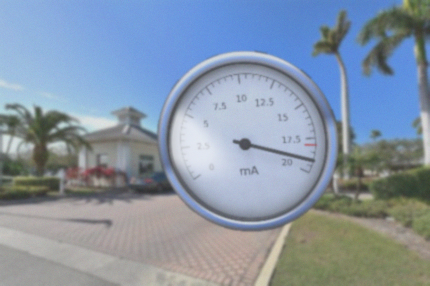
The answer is 19 mA
